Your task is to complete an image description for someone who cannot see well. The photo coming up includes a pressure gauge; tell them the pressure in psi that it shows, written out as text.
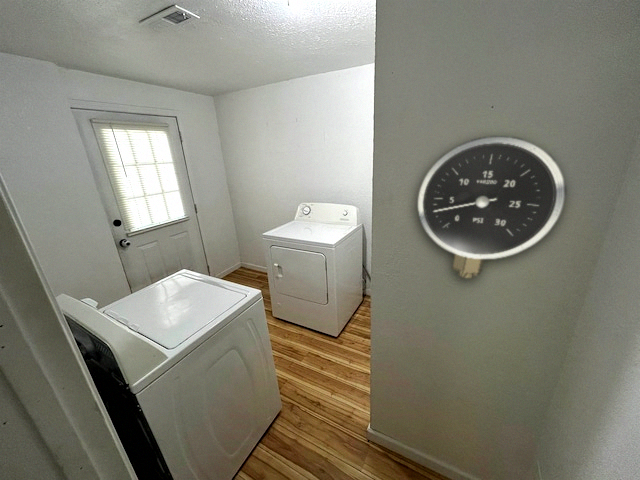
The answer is 3 psi
